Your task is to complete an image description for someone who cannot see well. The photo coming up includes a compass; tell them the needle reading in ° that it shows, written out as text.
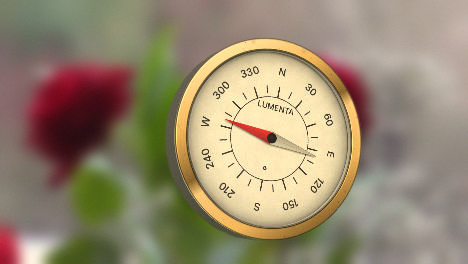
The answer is 277.5 °
